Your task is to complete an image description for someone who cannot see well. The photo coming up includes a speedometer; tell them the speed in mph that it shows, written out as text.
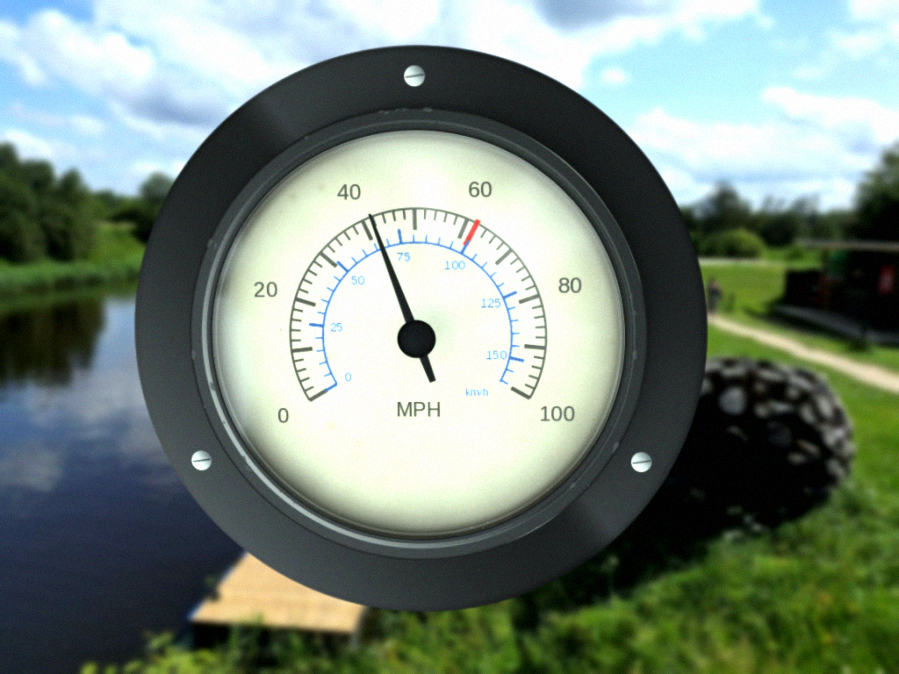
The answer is 42 mph
